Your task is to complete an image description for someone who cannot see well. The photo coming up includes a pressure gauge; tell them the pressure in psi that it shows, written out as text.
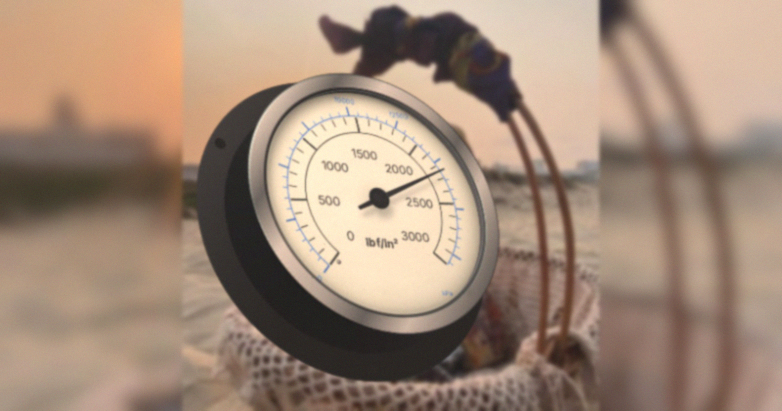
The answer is 2250 psi
